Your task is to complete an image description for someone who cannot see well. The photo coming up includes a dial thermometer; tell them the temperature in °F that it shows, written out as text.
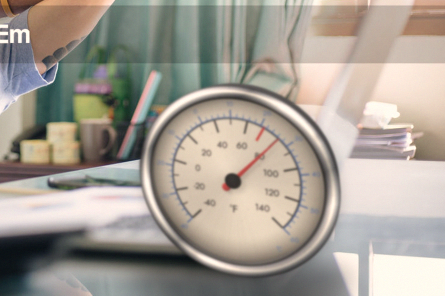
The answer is 80 °F
